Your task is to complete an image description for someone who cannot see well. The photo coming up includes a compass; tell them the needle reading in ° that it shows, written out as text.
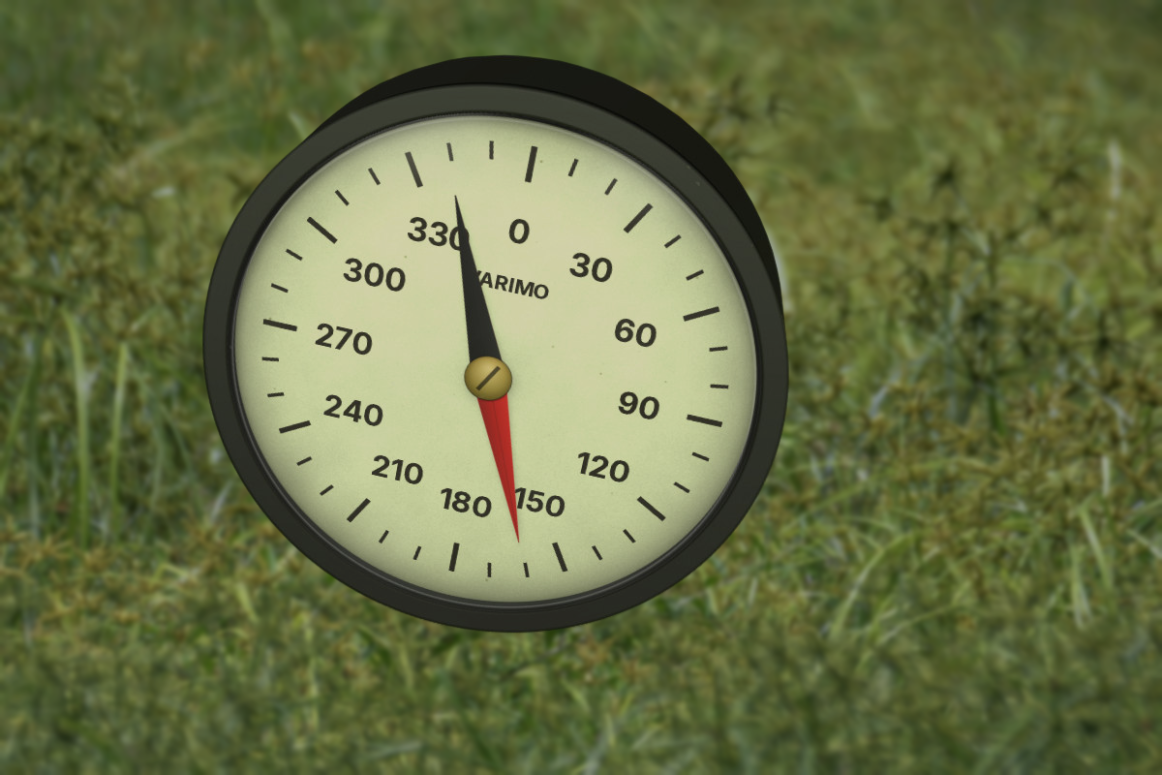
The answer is 160 °
